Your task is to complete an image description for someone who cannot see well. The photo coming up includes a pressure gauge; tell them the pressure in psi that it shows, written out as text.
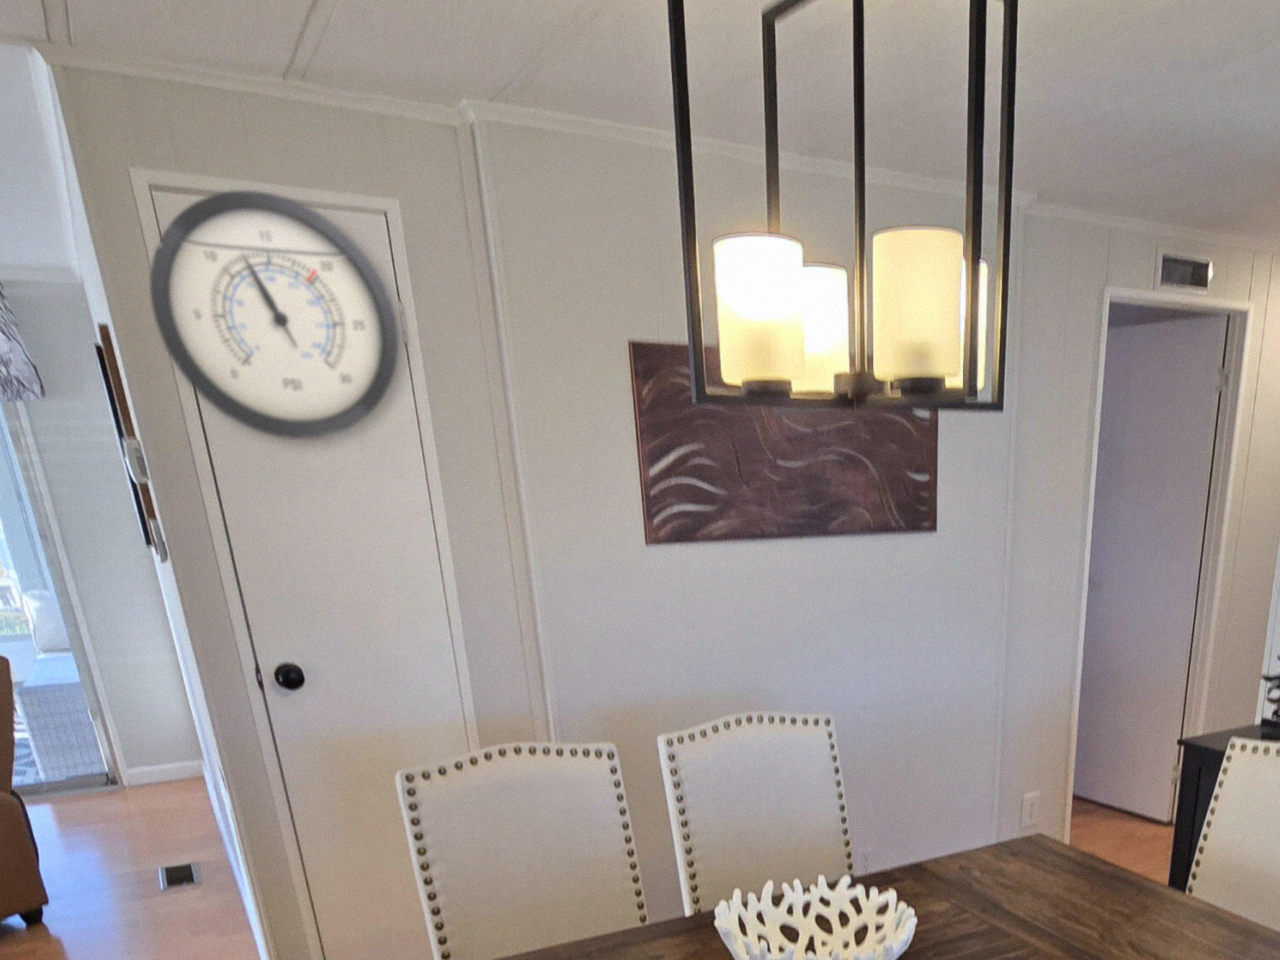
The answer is 12.5 psi
